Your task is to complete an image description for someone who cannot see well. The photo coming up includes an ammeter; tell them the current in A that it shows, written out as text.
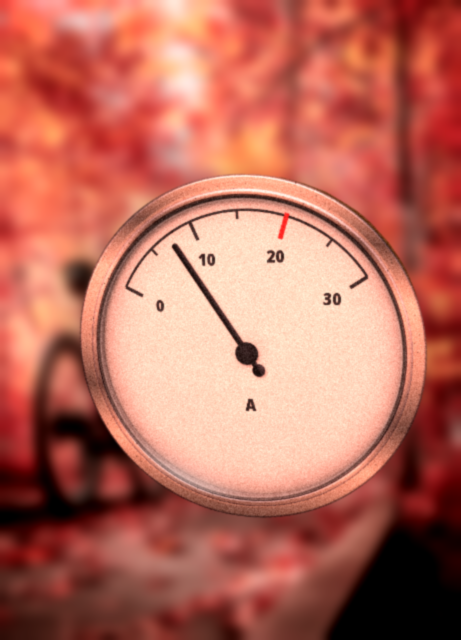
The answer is 7.5 A
